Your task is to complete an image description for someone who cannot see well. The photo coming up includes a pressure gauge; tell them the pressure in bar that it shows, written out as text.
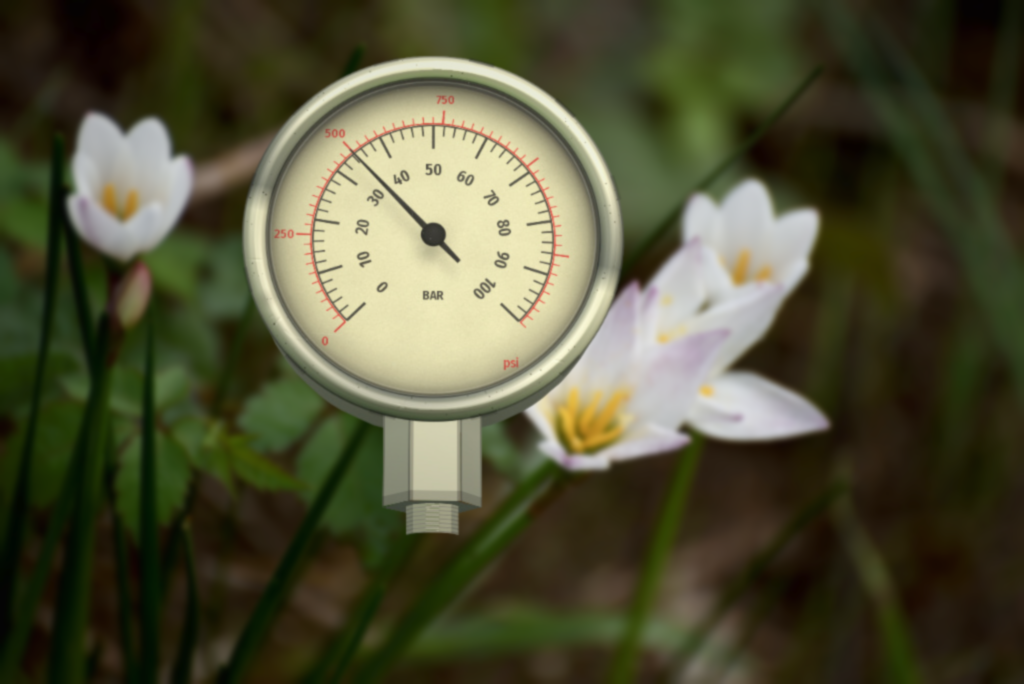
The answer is 34 bar
